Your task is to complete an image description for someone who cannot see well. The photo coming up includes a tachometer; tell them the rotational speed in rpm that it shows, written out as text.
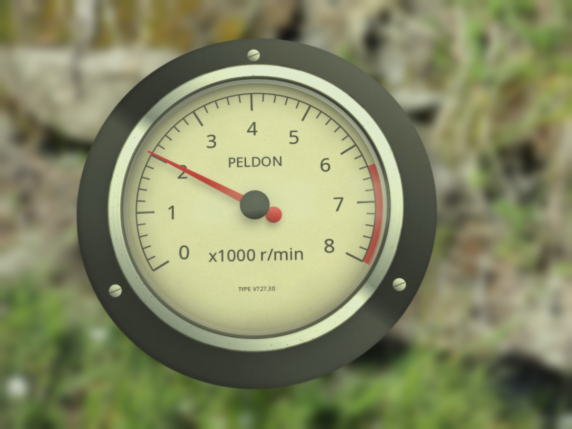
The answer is 2000 rpm
